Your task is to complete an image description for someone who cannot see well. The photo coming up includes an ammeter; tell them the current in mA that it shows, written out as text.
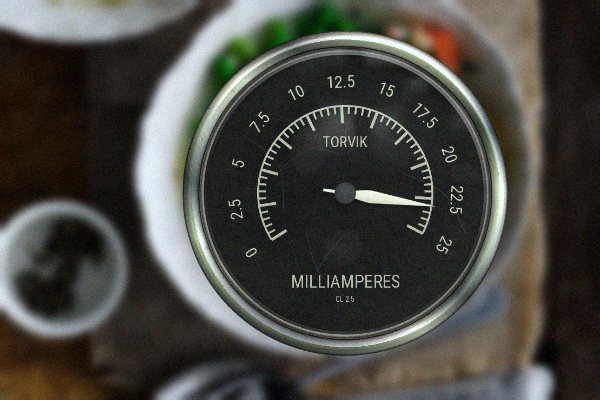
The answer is 23 mA
